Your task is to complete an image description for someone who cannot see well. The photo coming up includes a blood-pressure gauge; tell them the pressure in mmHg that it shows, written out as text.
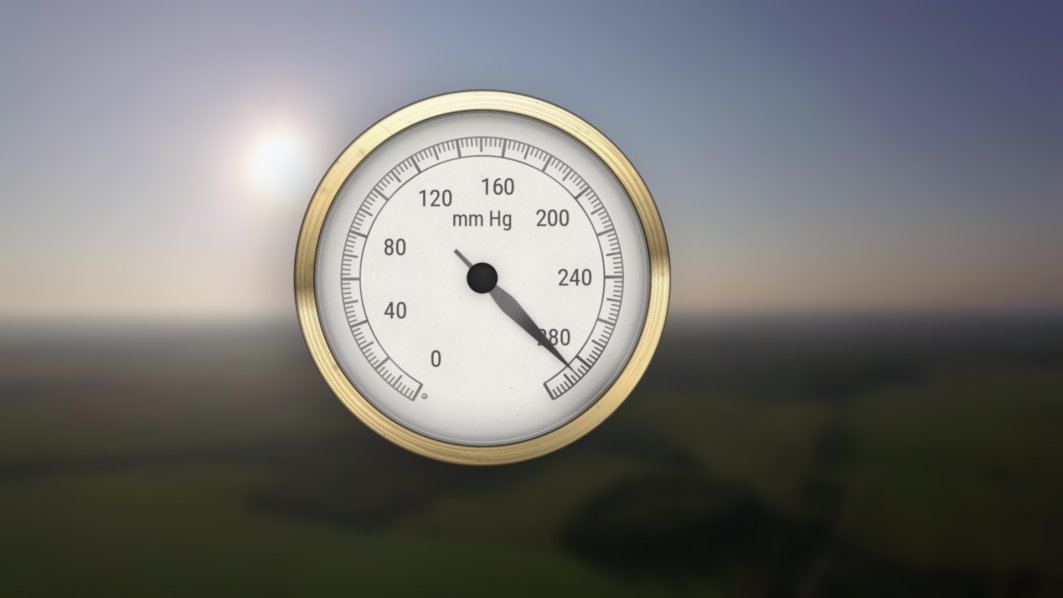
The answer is 286 mmHg
